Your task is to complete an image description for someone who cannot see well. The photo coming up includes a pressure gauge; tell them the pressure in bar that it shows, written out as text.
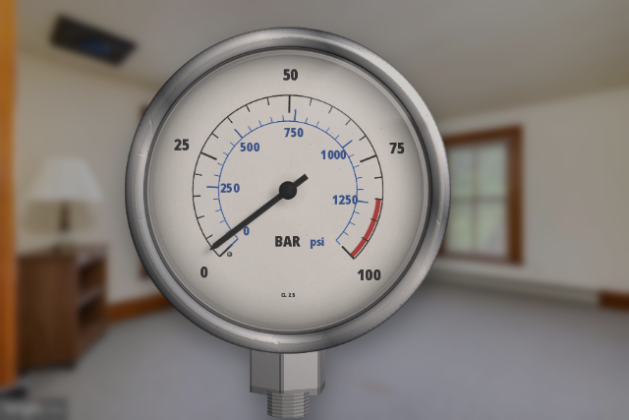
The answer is 2.5 bar
